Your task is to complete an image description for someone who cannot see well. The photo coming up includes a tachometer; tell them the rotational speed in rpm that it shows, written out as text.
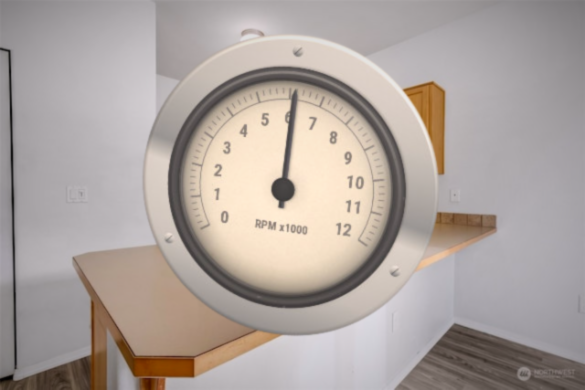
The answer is 6200 rpm
